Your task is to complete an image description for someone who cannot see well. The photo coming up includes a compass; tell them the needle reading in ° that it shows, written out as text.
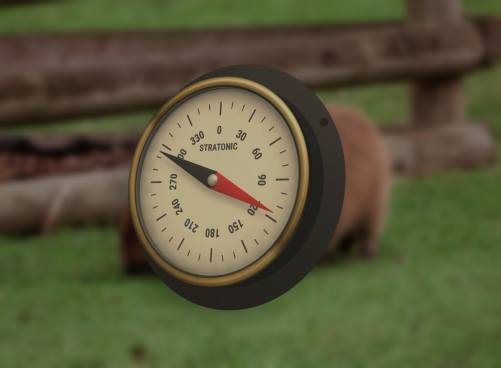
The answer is 115 °
